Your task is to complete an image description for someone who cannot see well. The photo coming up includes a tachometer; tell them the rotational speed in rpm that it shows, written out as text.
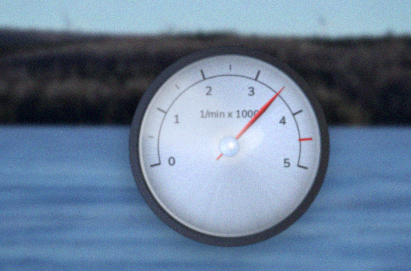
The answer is 3500 rpm
